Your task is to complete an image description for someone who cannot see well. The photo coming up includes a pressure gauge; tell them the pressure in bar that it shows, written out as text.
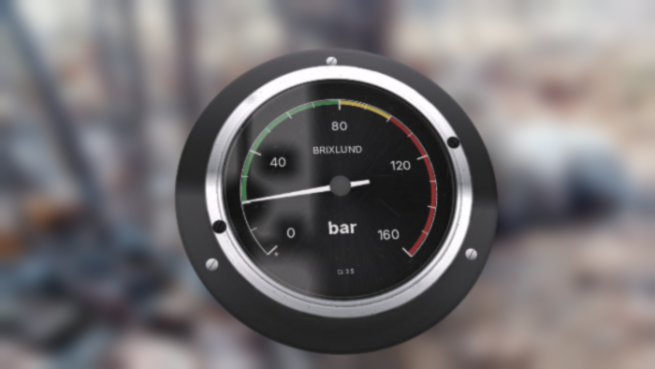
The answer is 20 bar
